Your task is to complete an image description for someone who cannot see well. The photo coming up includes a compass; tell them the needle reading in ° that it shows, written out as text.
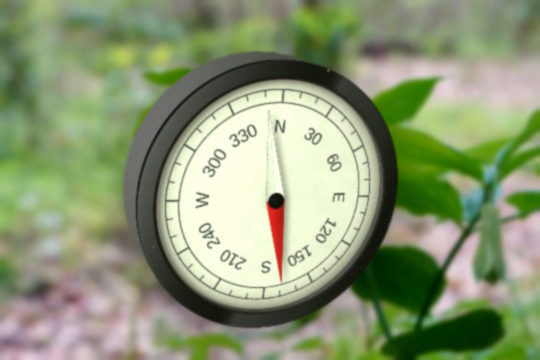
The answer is 170 °
